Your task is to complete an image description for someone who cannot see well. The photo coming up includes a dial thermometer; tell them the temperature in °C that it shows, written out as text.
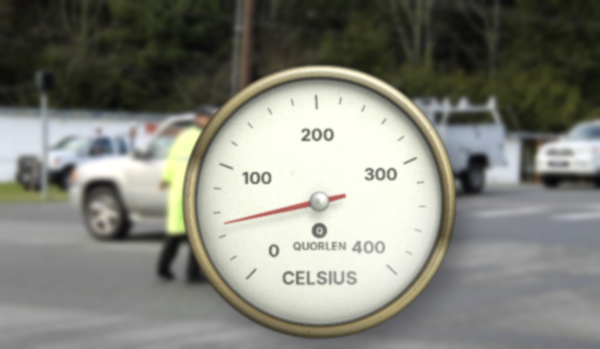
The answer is 50 °C
